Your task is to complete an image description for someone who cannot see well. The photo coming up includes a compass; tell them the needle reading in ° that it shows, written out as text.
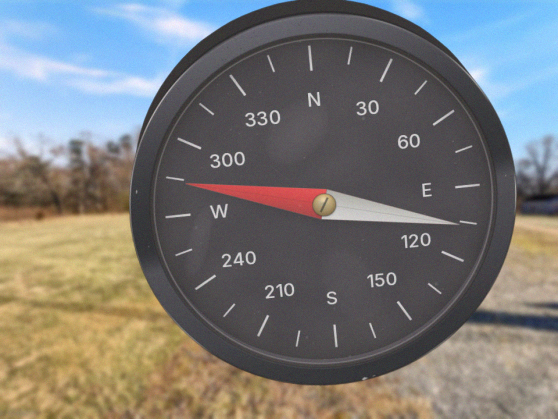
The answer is 285 °
